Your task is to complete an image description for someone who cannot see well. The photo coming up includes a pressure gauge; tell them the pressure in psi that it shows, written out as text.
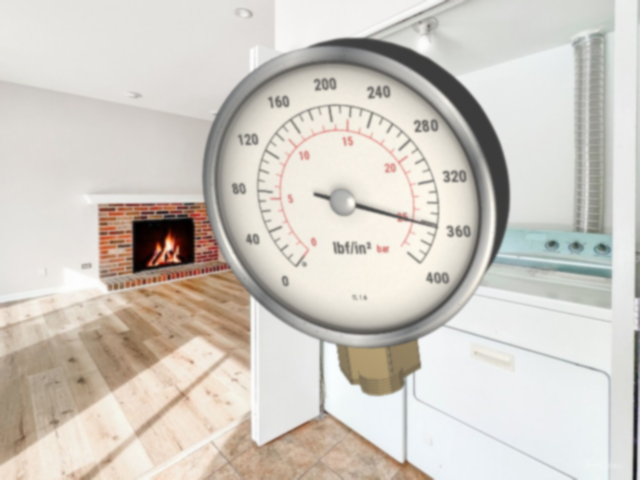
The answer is 360 psi
